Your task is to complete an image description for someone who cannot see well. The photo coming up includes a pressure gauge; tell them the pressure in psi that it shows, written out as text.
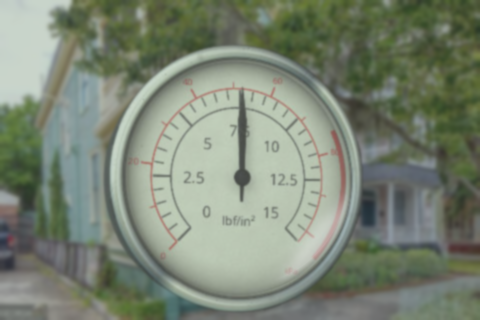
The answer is 7.5 psi
